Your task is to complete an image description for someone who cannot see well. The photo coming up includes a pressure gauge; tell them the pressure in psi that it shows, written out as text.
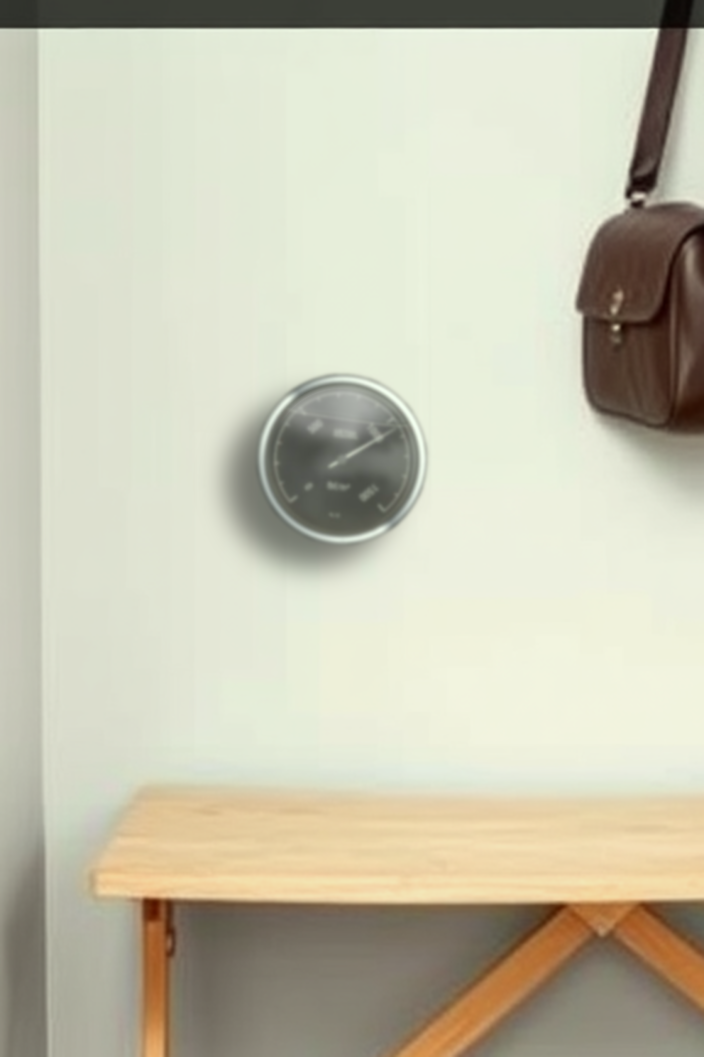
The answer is 1050 psi
